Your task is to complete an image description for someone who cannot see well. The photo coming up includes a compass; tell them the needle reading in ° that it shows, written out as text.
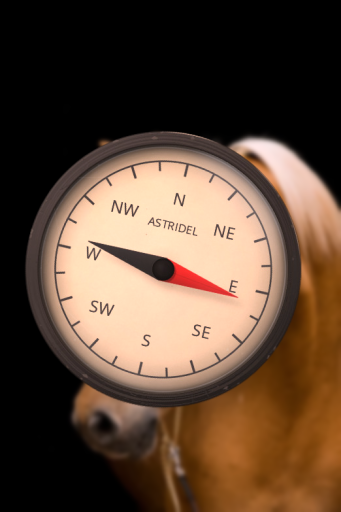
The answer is 97.5 °
